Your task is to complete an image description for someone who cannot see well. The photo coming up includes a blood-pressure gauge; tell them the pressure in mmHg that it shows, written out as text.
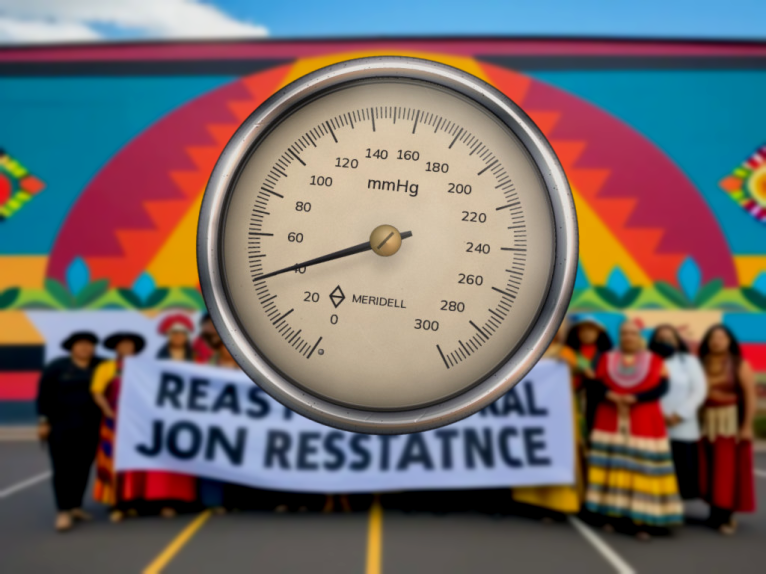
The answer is 40 mmHg
